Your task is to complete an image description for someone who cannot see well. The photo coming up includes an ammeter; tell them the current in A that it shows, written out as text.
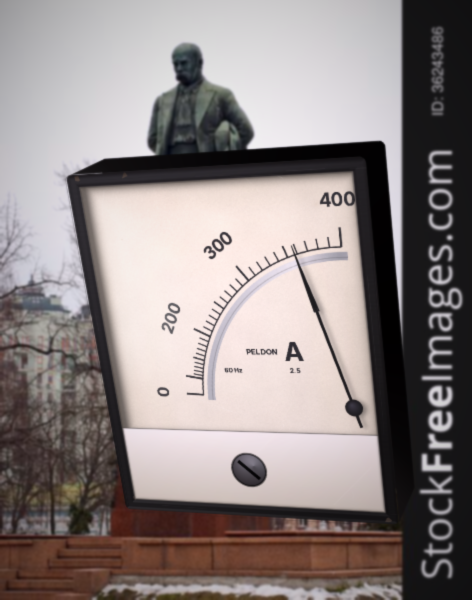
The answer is 360 A
